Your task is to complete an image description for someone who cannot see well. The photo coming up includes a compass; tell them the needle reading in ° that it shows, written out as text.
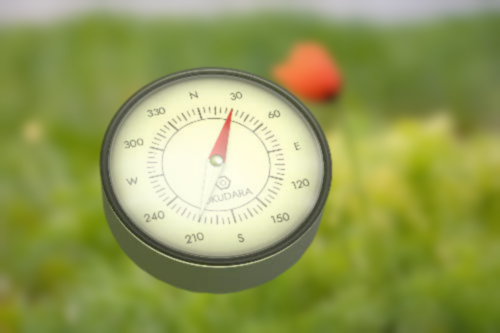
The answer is 30 °
